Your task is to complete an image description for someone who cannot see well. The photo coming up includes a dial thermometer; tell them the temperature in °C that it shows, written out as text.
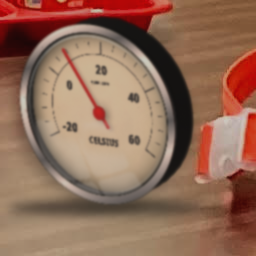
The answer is 8 °C
